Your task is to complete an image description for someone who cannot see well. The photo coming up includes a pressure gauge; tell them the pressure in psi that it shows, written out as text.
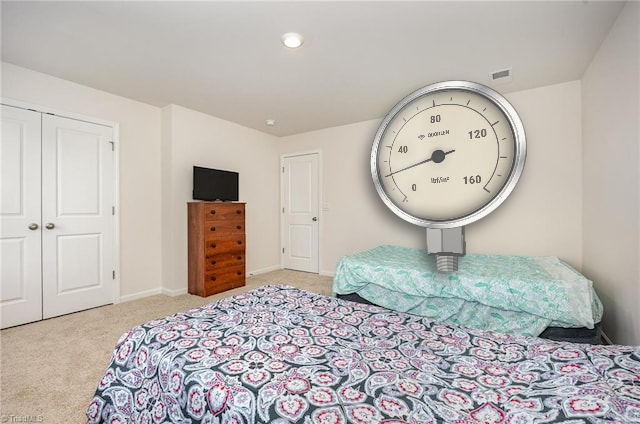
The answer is 20 psi
